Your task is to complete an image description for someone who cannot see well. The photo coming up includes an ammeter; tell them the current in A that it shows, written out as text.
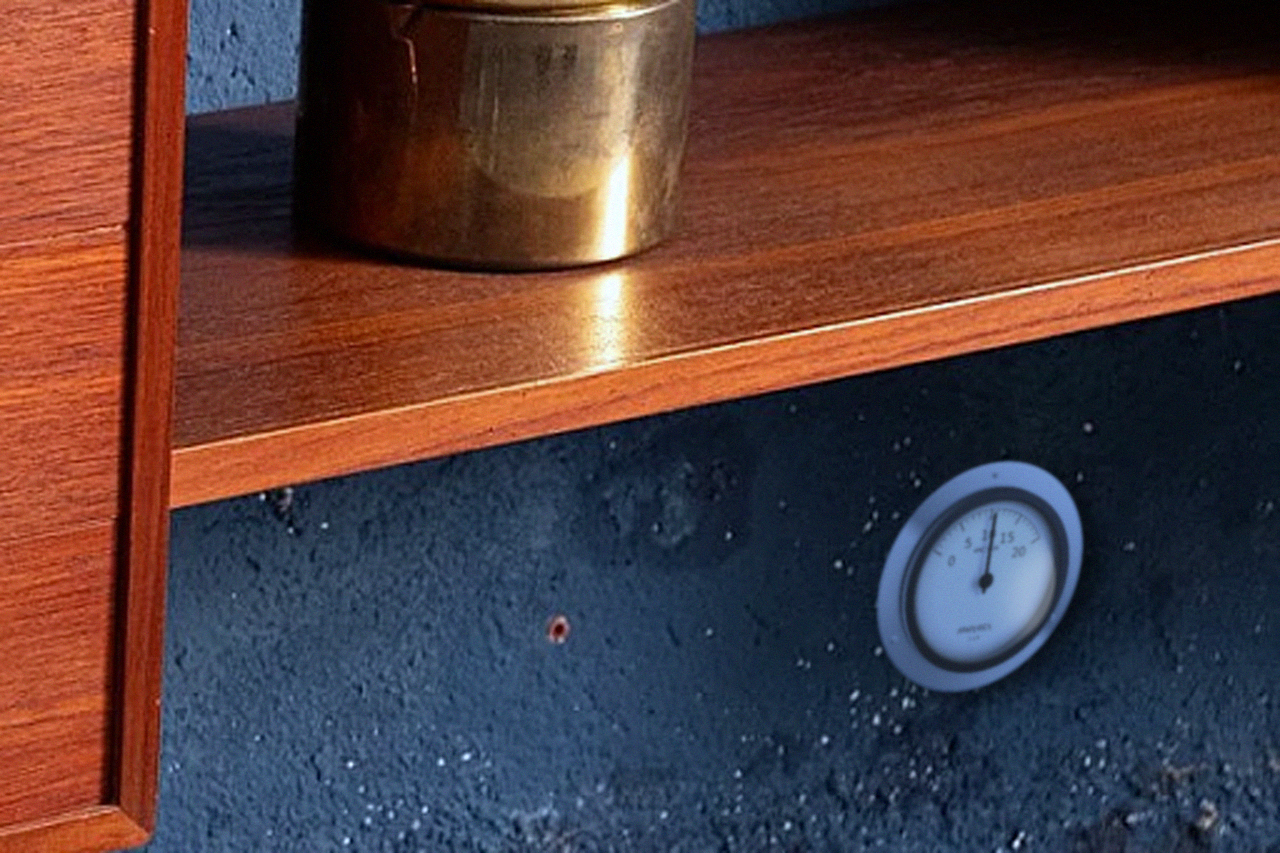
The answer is 10 A
